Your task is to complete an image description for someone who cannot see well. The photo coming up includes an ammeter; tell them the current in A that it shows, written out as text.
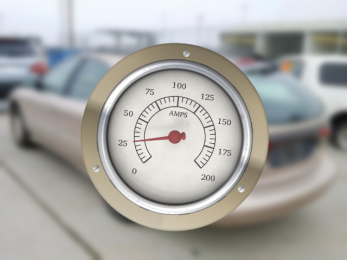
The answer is 25 A
